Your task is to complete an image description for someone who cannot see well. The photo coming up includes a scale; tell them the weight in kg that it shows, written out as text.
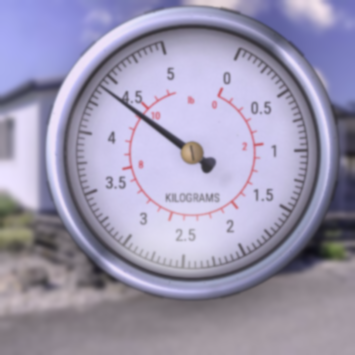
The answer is 4.4 kg
